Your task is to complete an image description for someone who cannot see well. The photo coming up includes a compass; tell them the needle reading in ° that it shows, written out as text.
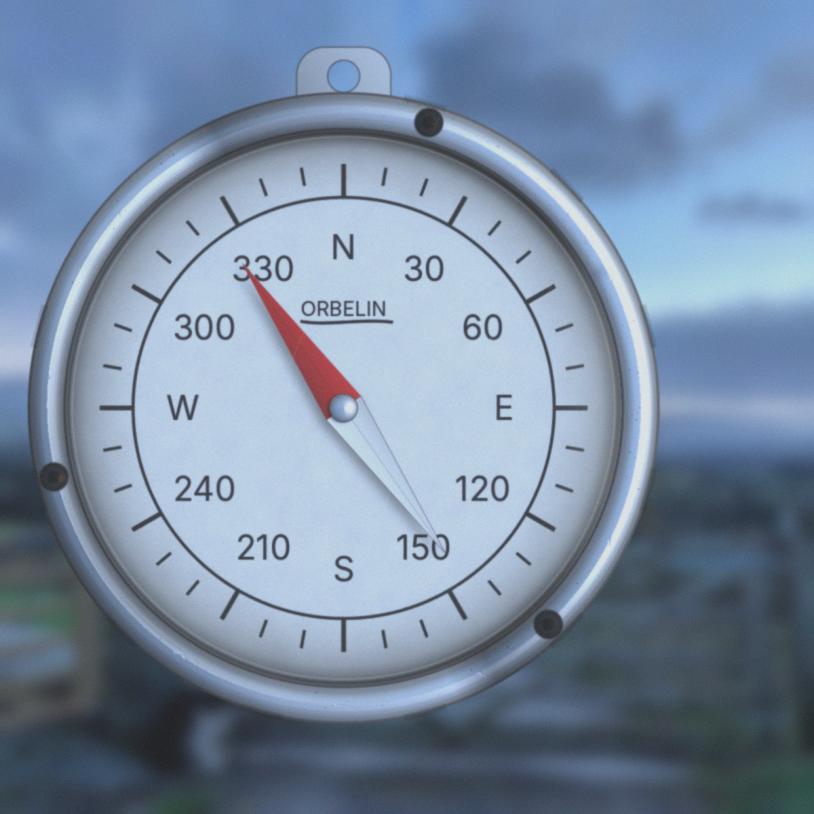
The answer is 325 °
